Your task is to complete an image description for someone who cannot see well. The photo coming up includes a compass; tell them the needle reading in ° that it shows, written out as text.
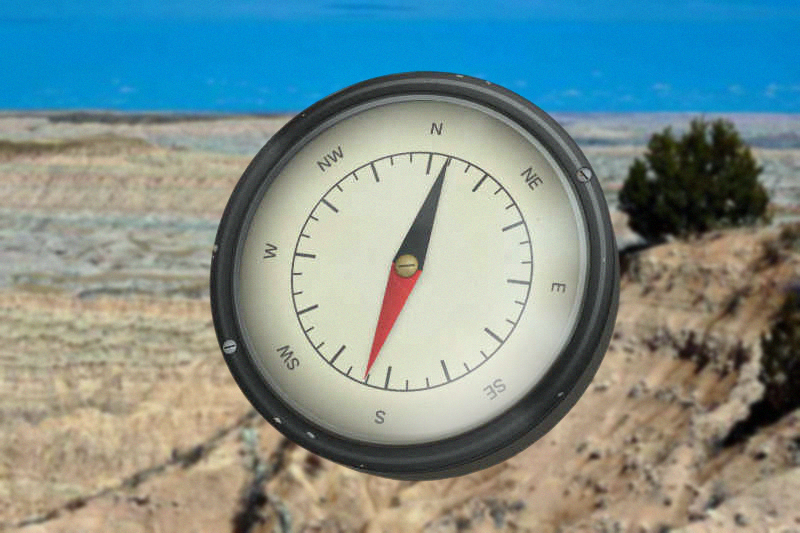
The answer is 190 °
